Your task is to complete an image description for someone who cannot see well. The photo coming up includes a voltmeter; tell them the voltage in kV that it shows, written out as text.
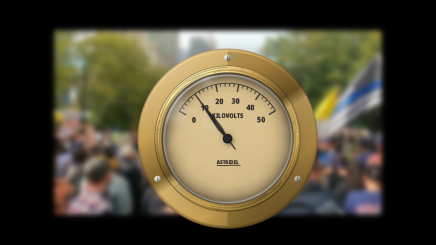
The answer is 10 kV
